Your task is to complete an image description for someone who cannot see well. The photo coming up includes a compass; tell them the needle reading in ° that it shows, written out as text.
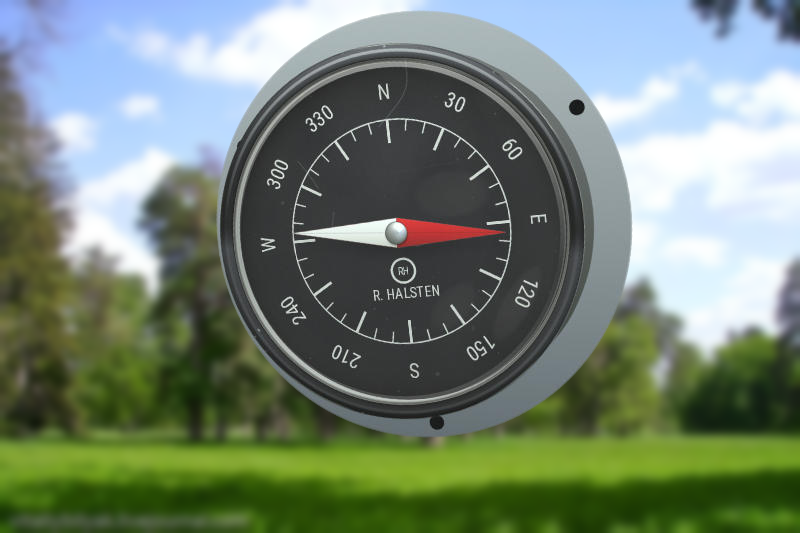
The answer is 95 °
